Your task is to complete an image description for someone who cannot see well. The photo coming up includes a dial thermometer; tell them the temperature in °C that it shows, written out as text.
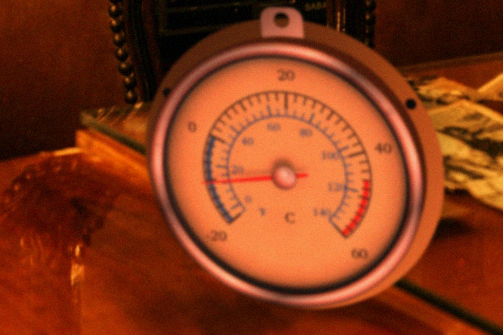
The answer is -10 °C
